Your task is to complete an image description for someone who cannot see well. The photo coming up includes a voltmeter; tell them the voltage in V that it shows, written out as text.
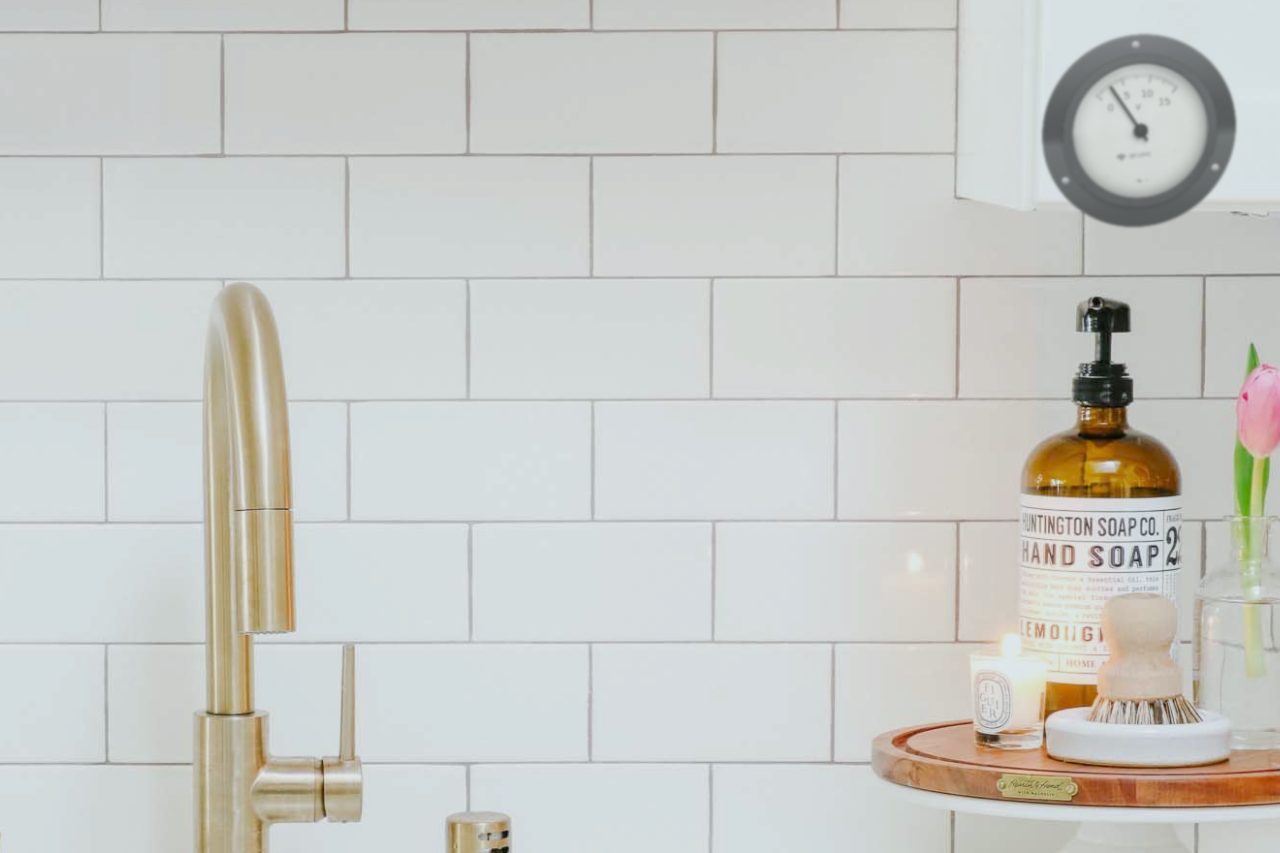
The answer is 2.5 V
